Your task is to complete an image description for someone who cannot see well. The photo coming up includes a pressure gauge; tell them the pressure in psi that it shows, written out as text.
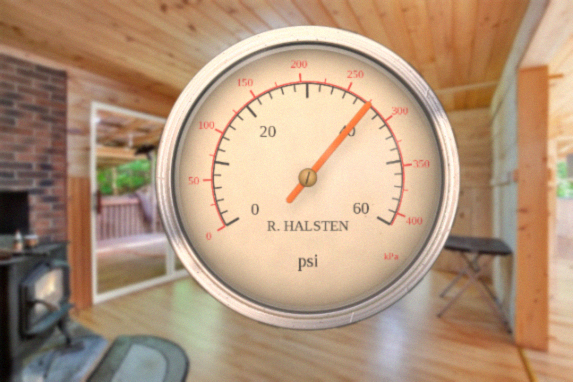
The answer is 40 psi
